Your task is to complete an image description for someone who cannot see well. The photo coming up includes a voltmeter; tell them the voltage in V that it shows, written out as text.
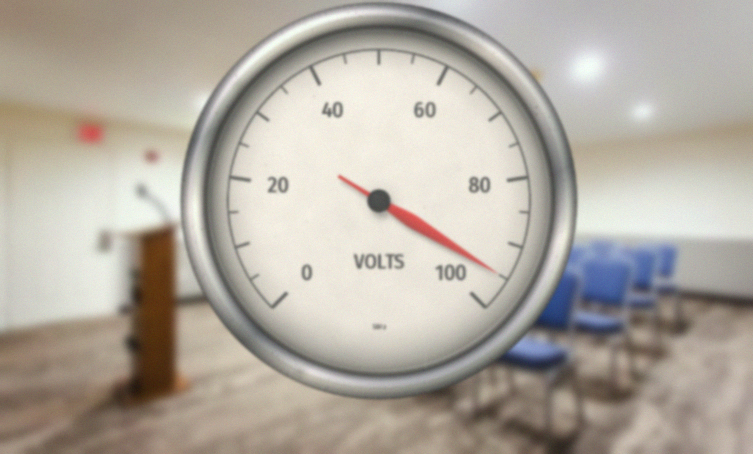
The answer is 95 V
